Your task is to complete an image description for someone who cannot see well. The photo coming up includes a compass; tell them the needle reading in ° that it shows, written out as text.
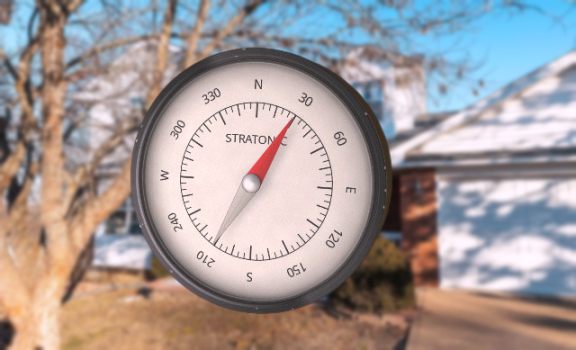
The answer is 30 °
